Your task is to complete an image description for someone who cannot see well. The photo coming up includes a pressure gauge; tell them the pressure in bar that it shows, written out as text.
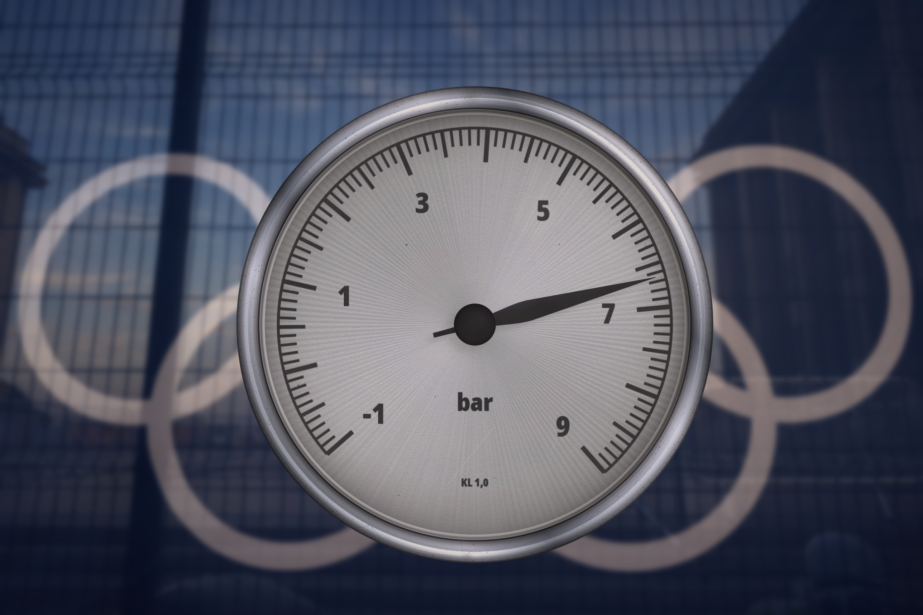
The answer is 6.65 bar
